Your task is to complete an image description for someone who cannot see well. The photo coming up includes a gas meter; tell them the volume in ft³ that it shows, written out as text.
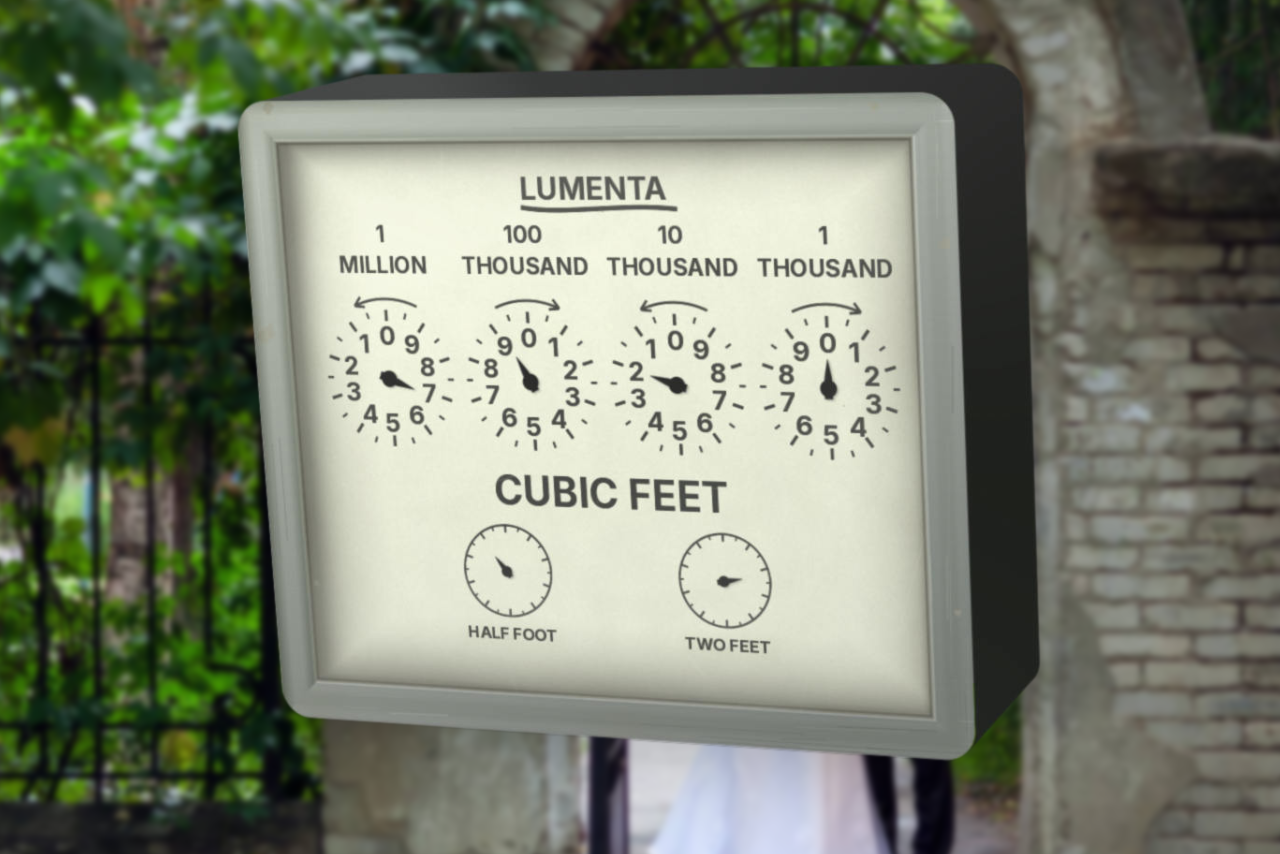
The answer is 692000 ft³
